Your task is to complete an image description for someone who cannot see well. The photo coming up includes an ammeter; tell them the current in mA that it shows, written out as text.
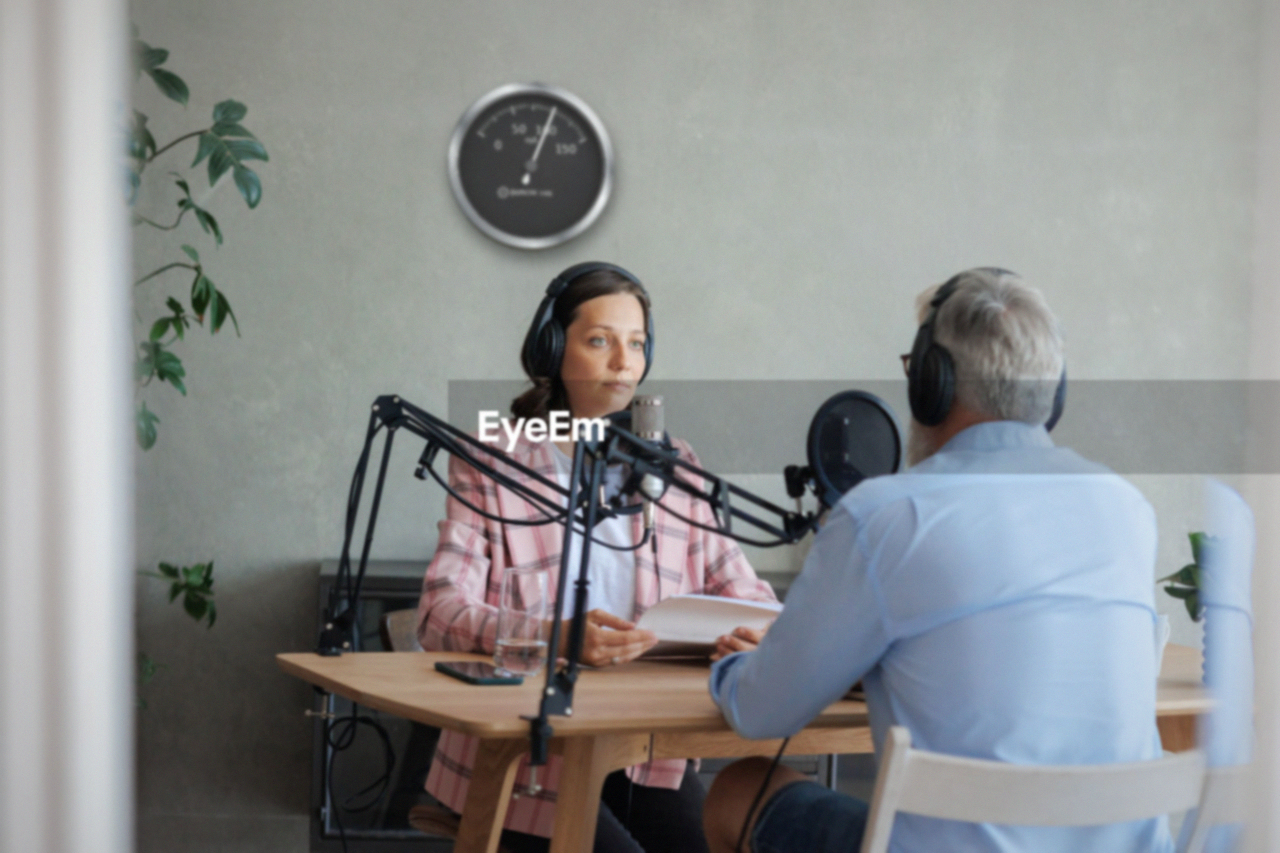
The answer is 100 mA
